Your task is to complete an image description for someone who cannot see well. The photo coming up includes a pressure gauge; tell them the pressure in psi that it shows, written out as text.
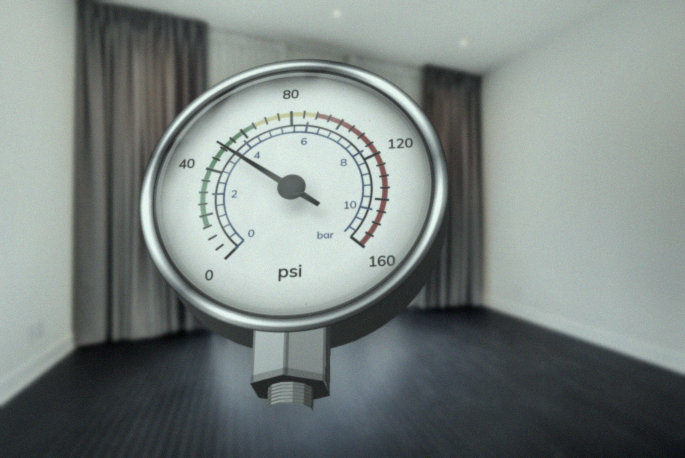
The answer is 50 psi
